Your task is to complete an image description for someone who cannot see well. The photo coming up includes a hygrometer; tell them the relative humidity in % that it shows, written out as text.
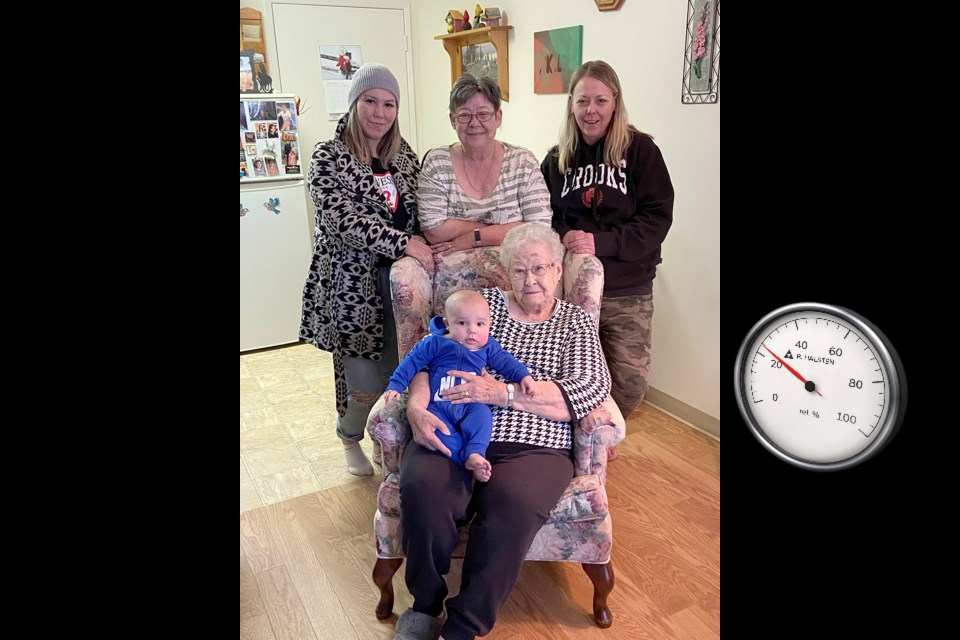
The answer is 24 %
